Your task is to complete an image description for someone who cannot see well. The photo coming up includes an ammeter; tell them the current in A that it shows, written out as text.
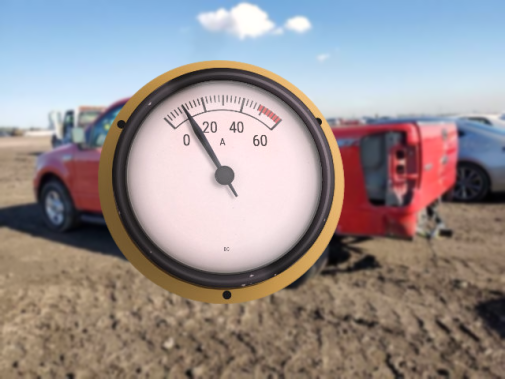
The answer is 10 A
